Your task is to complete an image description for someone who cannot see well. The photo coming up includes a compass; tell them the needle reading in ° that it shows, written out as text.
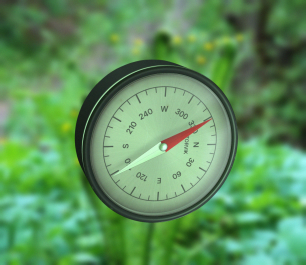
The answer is 330 °
